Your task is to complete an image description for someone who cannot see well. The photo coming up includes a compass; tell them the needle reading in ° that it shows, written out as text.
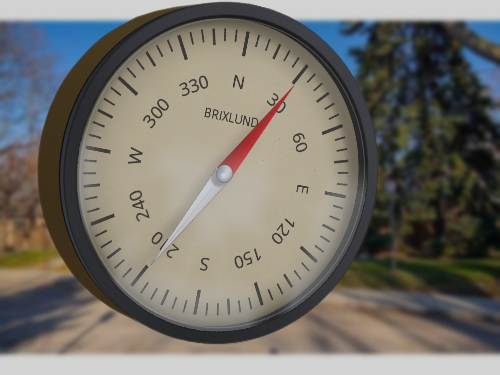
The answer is 30 °
